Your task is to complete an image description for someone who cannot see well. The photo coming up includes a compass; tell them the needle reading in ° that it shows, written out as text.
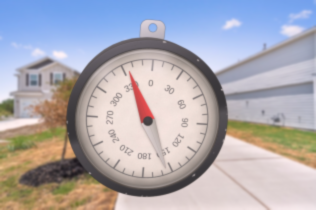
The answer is 335 °
